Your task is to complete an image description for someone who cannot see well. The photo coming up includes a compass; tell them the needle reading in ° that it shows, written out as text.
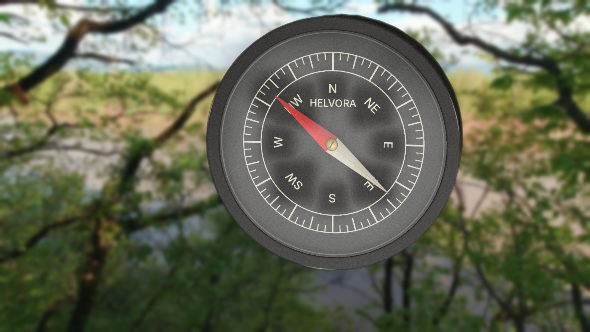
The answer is 310 °
